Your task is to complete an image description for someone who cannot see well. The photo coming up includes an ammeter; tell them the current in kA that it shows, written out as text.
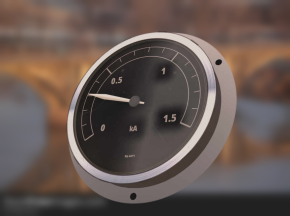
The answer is 0.3 kA
